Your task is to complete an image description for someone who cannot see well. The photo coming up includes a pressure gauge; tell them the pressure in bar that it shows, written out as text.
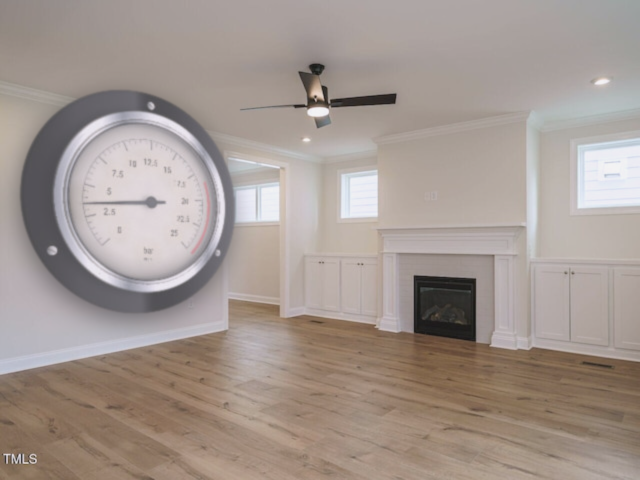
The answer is 3.5 bar
